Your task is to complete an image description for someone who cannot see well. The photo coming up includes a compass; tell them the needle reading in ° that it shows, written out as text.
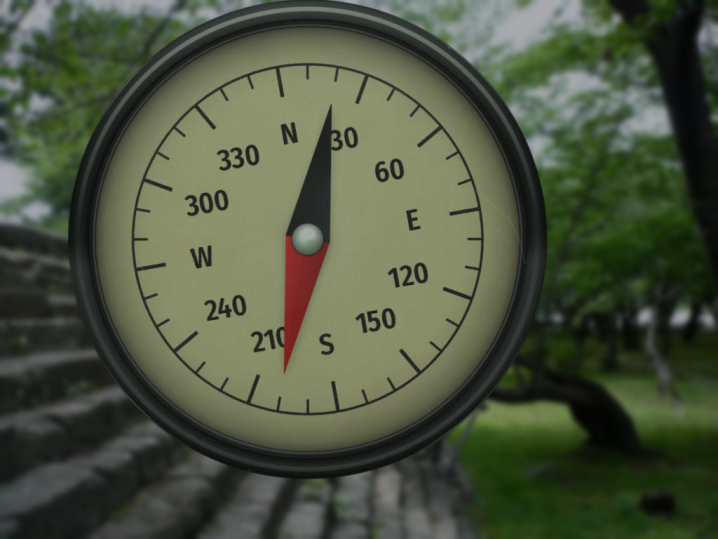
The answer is 200 °
